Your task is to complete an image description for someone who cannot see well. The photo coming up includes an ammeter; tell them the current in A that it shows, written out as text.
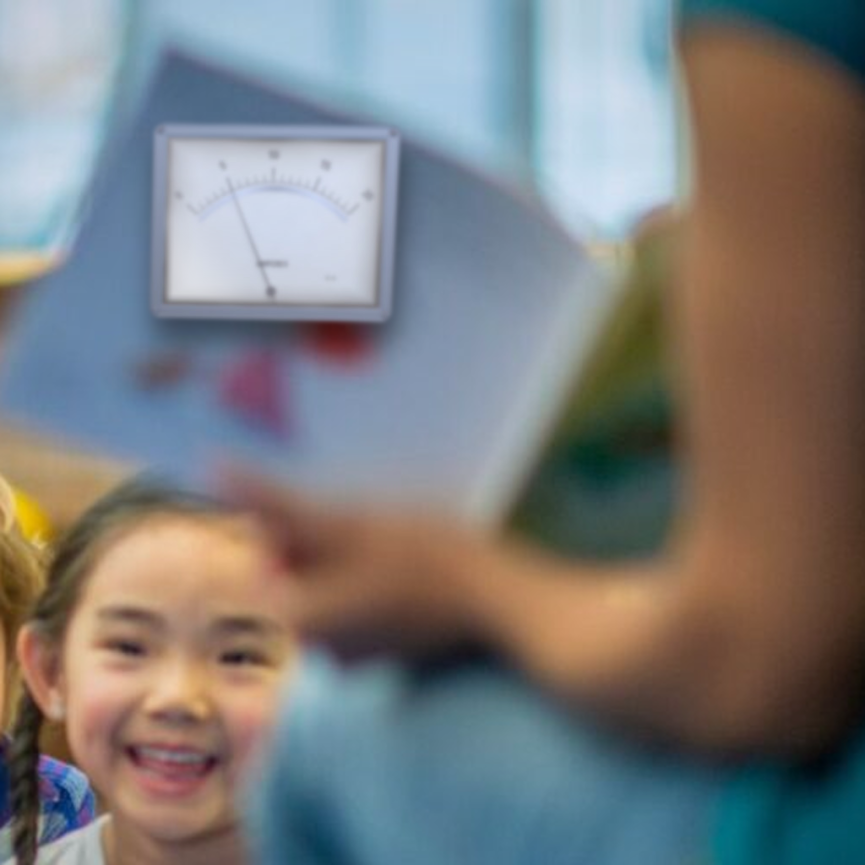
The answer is 5 A
